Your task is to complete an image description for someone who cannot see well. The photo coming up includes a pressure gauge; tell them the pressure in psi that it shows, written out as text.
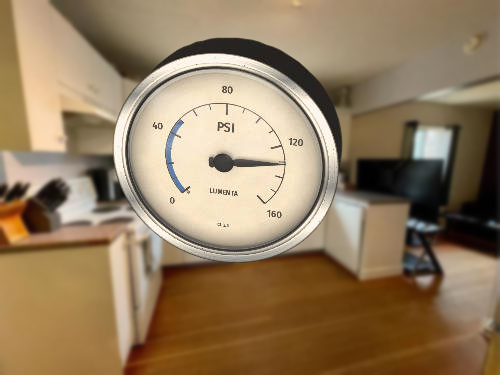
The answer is 130 psi
